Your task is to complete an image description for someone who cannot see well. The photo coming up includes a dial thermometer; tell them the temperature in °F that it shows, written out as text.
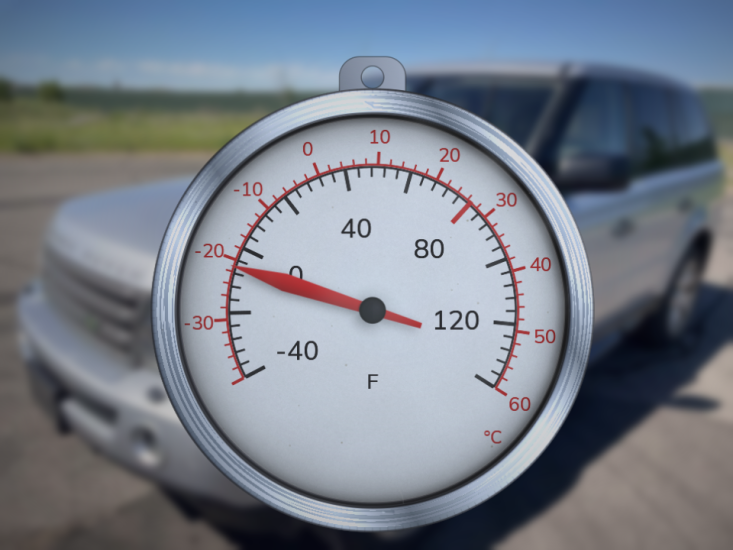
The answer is -6 °F
